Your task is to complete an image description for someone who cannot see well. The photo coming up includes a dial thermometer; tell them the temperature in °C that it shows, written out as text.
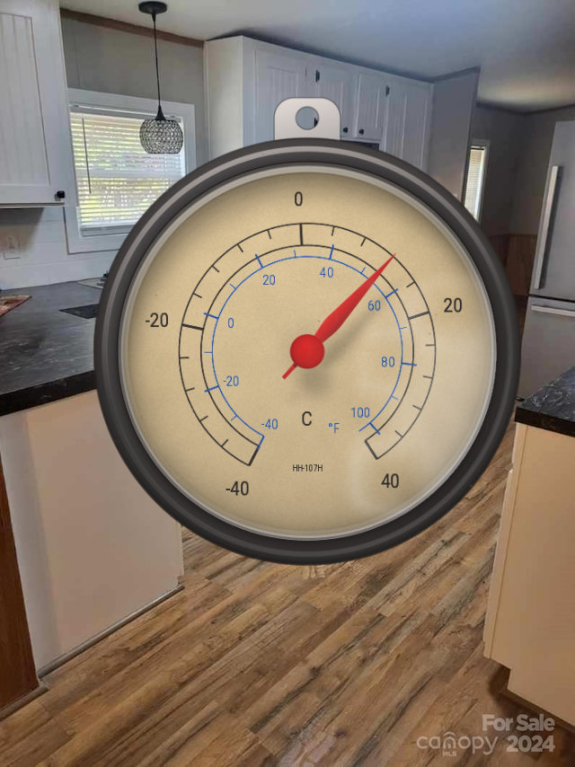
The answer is 12 °C
